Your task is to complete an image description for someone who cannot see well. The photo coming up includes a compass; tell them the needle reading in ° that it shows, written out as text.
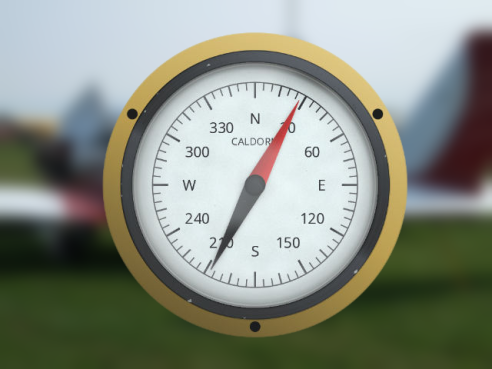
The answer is 27.5 °
